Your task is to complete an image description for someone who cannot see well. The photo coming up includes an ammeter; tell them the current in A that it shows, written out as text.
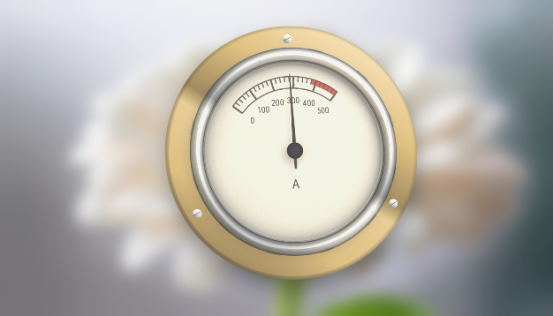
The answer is 280 A
